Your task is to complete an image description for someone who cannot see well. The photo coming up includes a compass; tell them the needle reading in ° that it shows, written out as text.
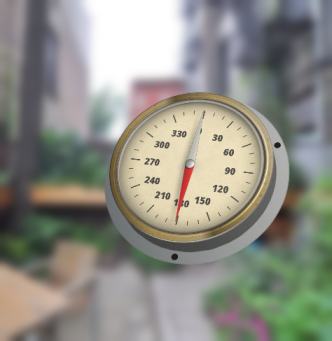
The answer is 180 °
